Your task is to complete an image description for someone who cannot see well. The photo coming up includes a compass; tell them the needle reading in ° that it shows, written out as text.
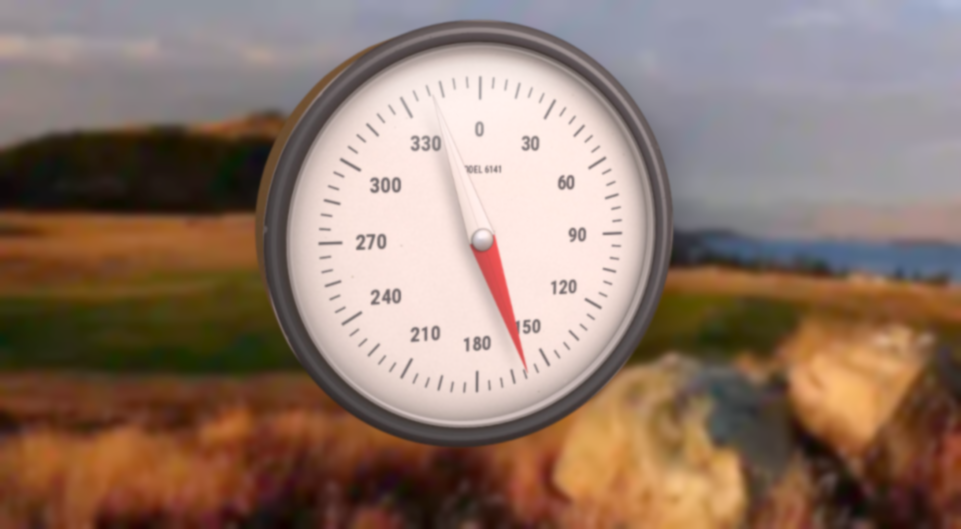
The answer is 160 °
